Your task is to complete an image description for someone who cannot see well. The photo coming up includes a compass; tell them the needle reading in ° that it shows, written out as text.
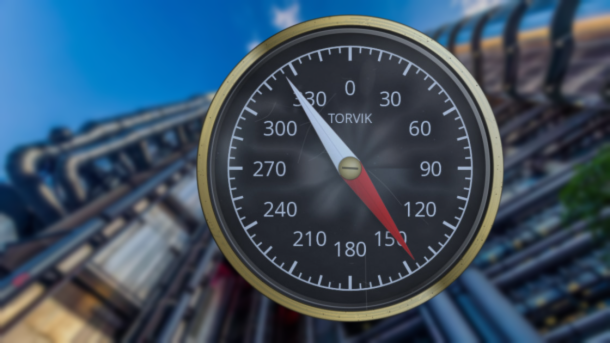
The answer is 145 °
